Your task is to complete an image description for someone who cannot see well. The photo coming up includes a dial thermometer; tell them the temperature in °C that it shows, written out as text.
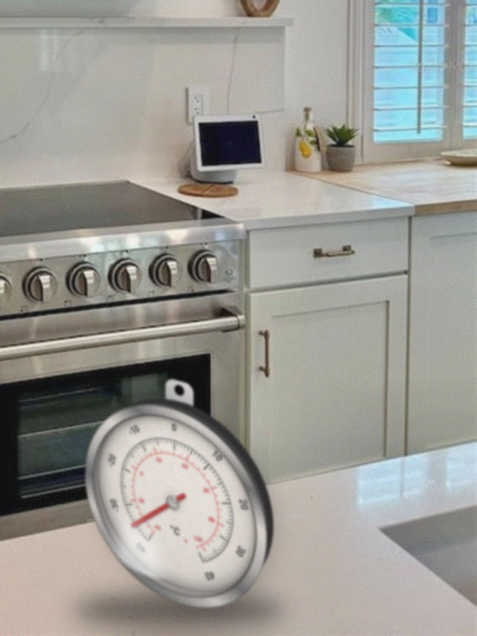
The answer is -35 °C
